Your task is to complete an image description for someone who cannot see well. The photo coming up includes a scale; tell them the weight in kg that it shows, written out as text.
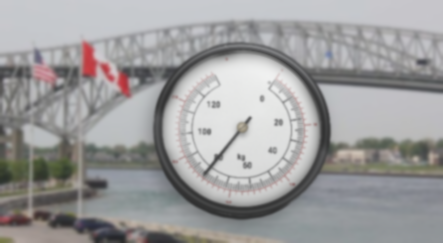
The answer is 80 kg
